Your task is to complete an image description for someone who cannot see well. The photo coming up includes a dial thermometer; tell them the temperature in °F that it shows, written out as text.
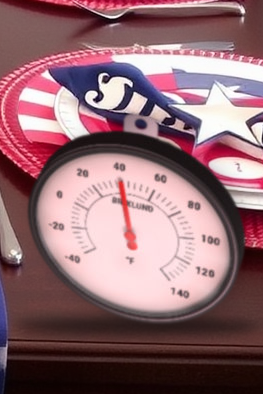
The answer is 40 °F
